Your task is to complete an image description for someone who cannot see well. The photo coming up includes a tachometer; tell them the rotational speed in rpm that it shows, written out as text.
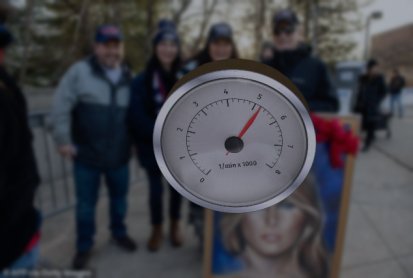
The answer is 5200 rpm
